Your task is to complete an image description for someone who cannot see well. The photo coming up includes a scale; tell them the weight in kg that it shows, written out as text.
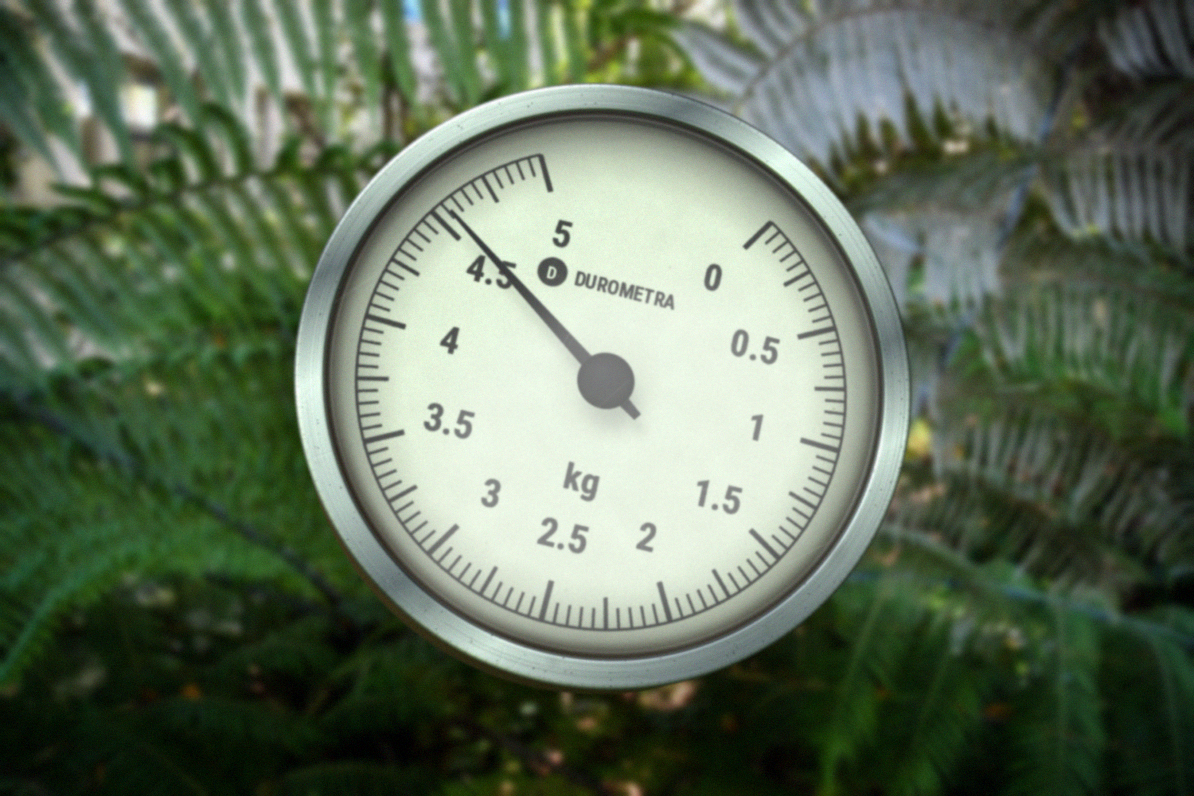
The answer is 4.55 kg
